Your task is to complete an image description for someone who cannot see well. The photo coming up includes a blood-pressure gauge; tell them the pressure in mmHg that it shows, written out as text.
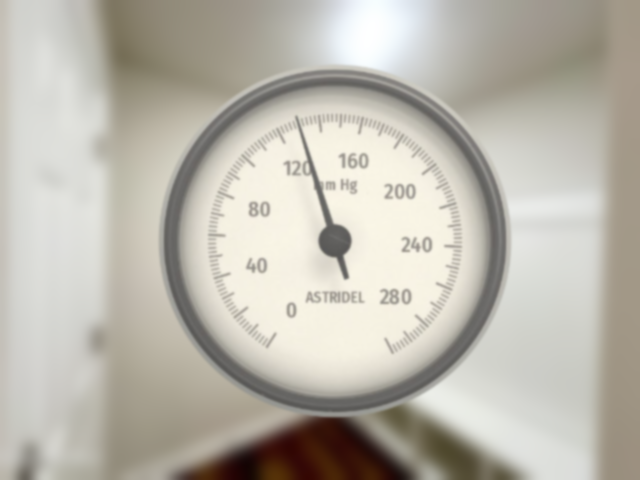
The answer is 130 mmHg
